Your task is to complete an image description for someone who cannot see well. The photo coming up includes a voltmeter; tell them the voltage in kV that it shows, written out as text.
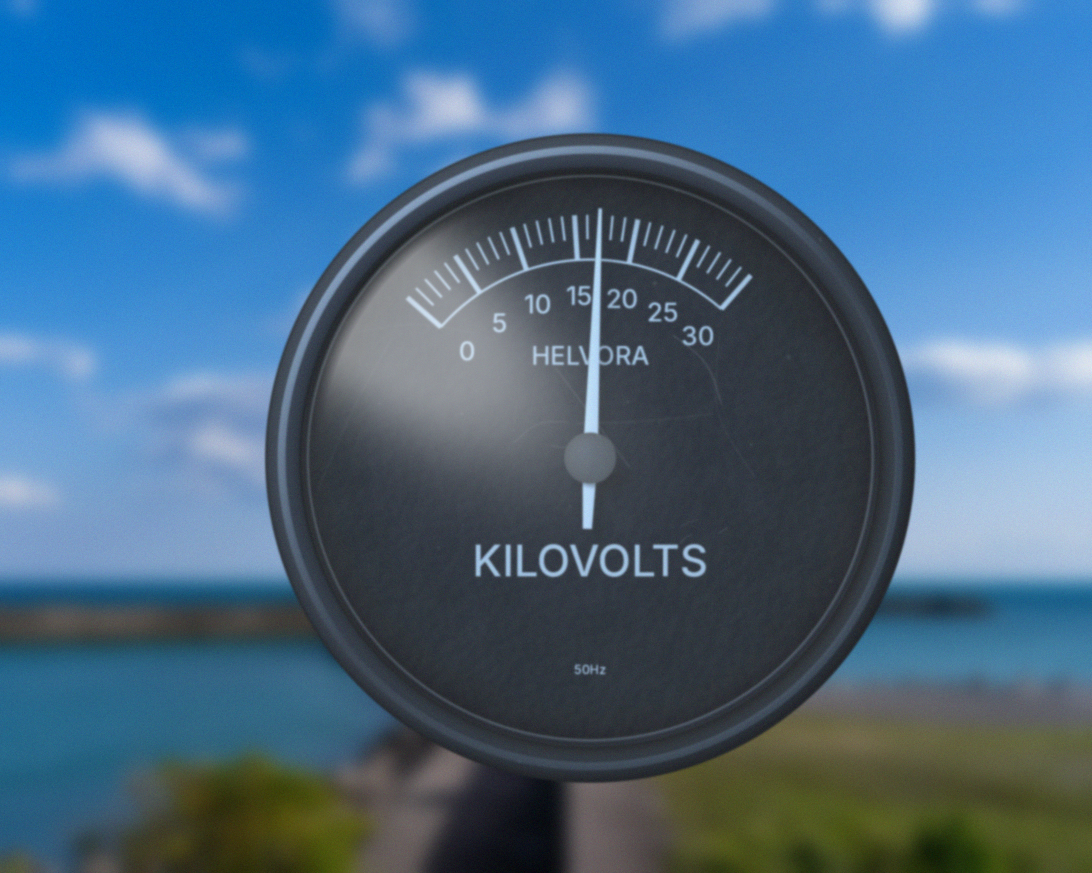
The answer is 17 kV
